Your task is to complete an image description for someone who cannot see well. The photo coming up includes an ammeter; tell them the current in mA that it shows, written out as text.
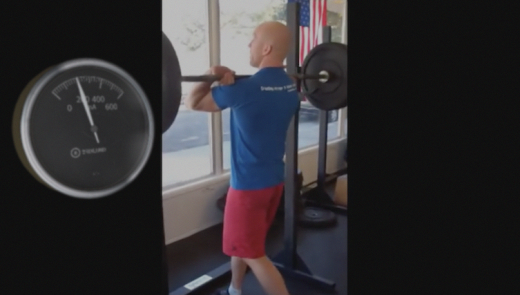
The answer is 200 mA
